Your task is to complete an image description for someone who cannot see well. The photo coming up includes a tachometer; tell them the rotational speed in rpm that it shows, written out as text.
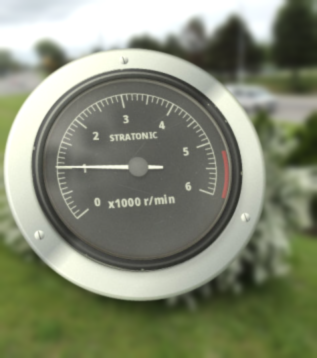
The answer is 1000 rpm
